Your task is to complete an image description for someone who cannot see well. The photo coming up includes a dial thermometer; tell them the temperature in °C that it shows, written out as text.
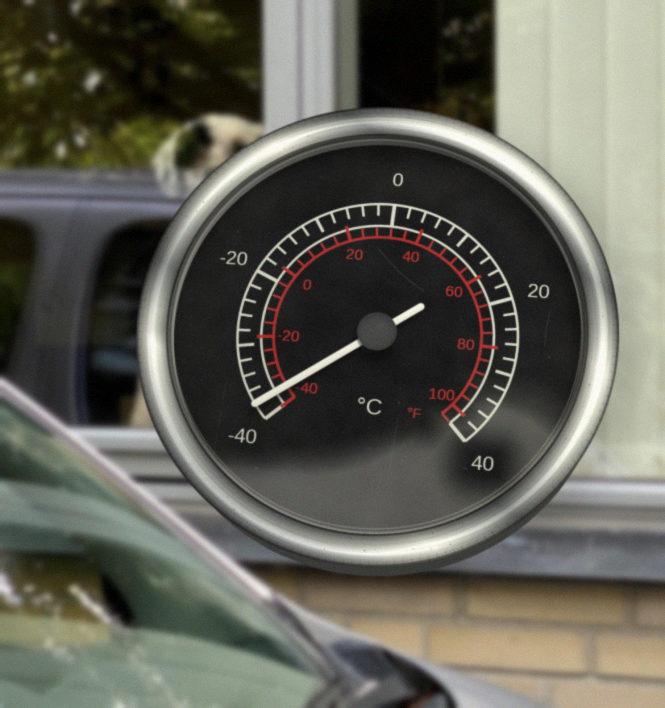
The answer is -38 °C
